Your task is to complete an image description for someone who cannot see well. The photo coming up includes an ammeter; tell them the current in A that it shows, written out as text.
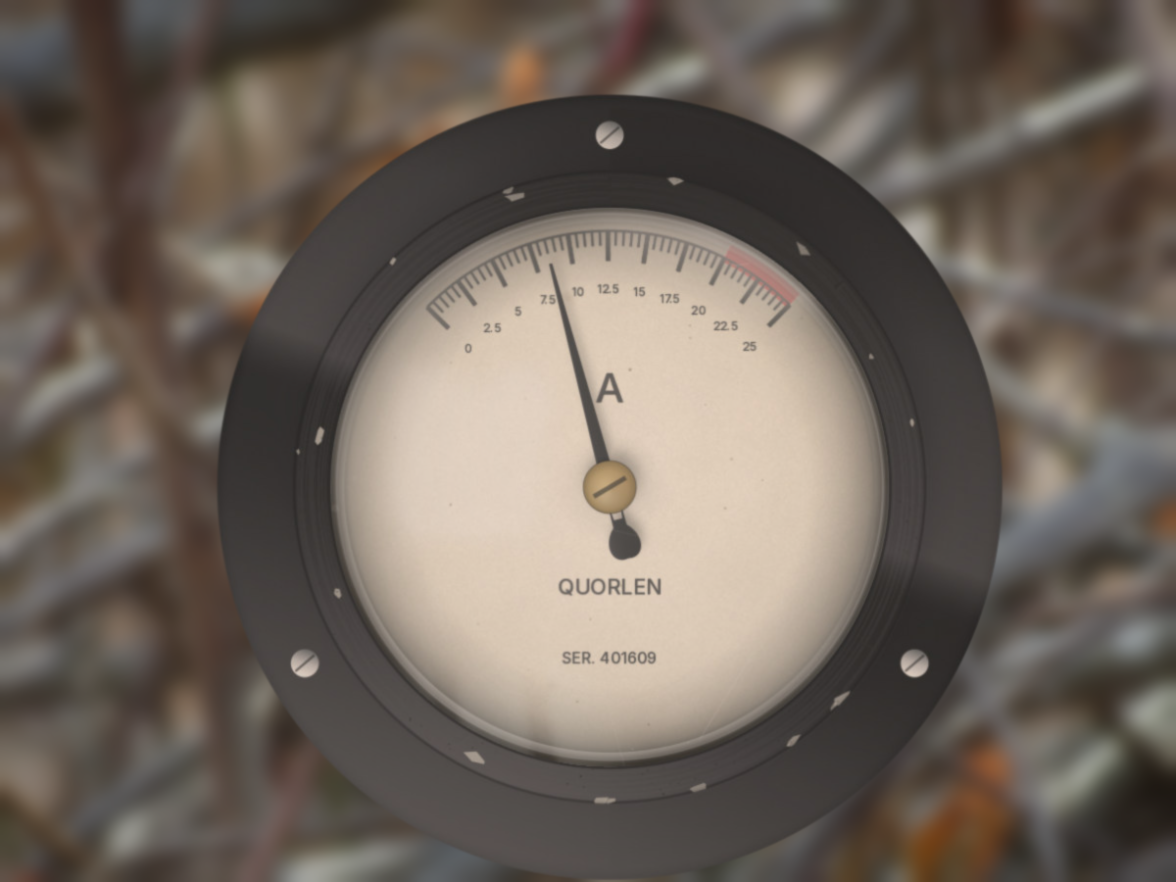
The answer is 8.5 A
